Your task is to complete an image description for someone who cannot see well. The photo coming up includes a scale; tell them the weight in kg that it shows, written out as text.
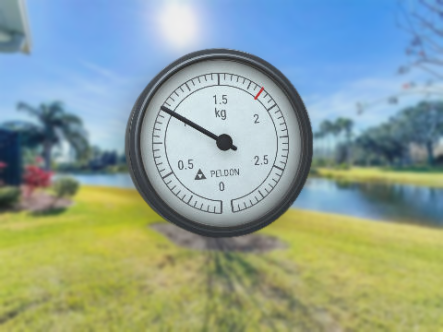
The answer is 1 kg
